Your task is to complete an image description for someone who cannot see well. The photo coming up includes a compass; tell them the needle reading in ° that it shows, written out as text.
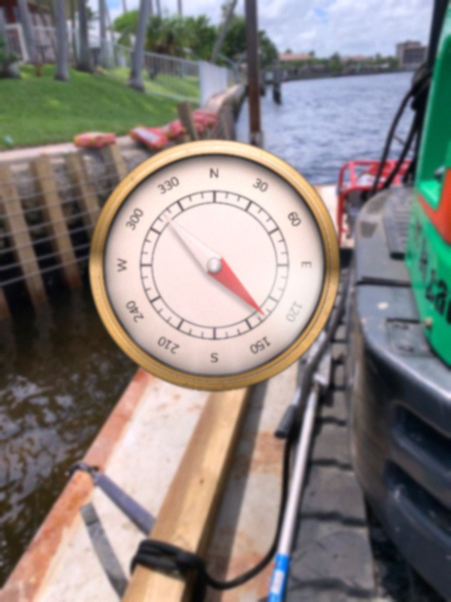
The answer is 135 °
